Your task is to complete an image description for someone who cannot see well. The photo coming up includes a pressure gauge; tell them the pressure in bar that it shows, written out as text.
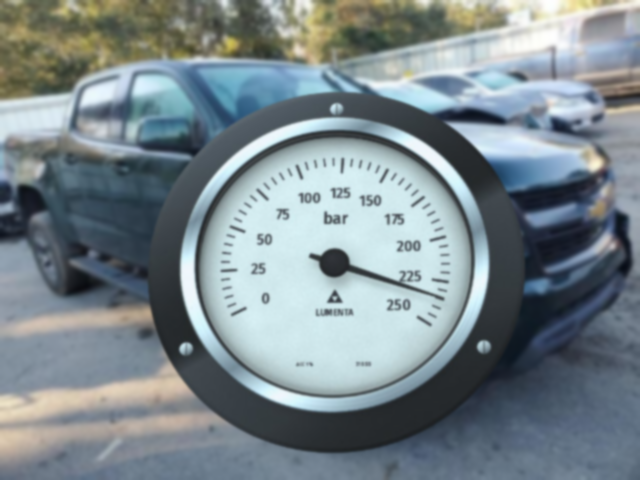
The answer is 235 bar
